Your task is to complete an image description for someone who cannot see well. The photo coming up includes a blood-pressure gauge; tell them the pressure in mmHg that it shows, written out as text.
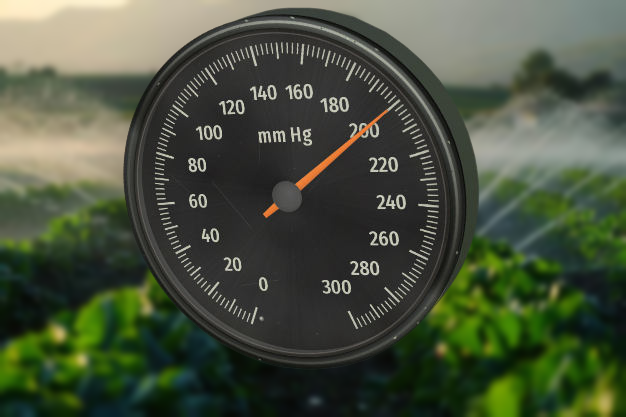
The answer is 200 mmHg
